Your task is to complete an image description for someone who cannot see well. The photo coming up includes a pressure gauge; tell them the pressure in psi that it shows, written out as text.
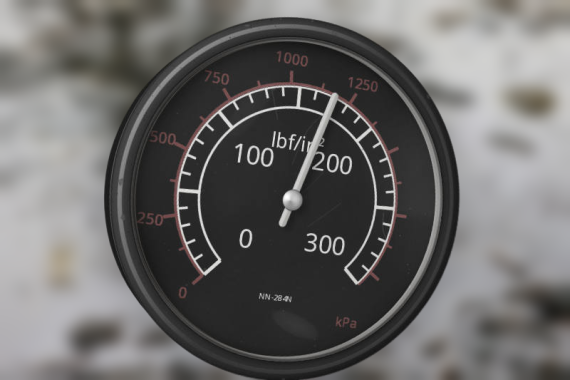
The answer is 170 psi
